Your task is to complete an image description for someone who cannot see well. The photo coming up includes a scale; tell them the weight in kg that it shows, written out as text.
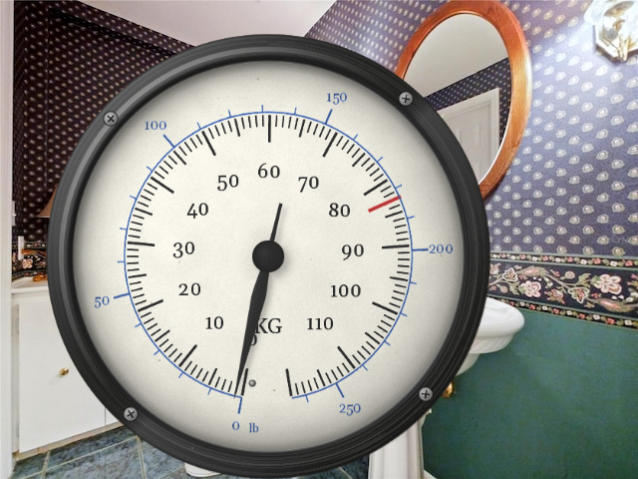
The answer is 1 kg
